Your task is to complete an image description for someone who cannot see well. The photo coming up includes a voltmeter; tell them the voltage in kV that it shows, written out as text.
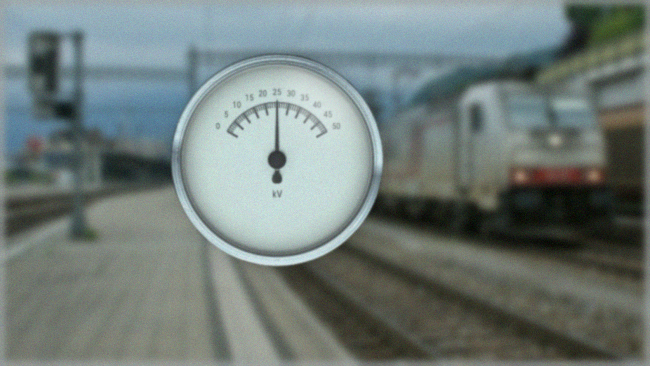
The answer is 25 kV
